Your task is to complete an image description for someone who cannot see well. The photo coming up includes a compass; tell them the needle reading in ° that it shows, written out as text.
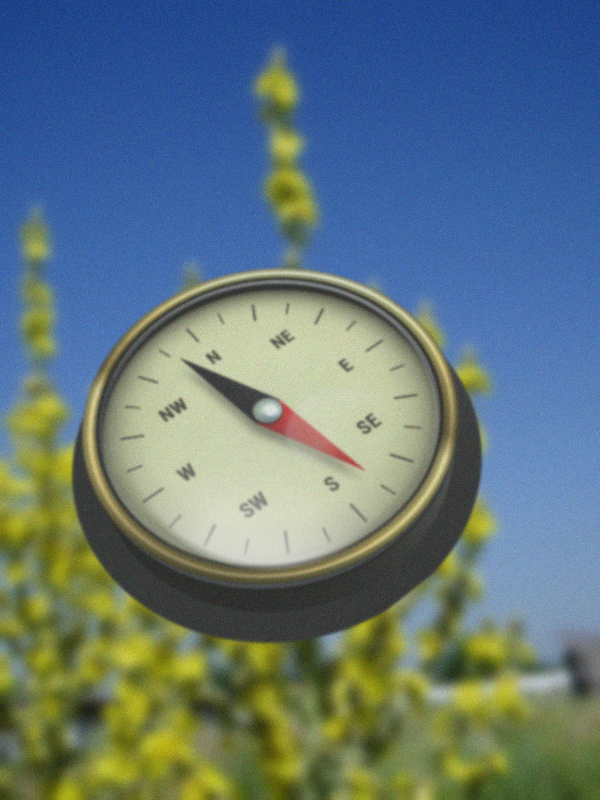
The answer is 165 °
